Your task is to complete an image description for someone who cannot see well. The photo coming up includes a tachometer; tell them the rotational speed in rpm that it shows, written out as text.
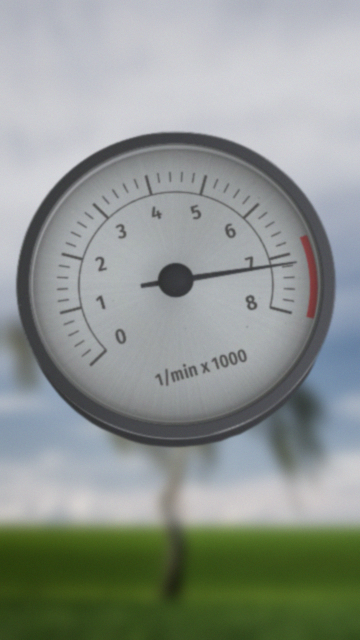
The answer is 7200 rpm
